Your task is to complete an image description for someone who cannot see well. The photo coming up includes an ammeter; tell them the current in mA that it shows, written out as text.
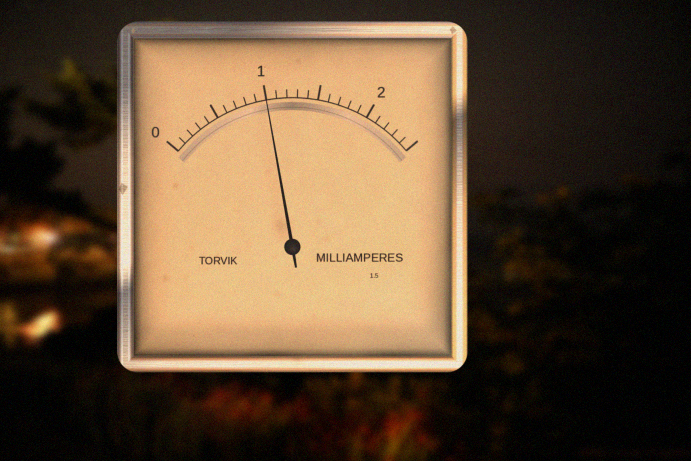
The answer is 1 mA
